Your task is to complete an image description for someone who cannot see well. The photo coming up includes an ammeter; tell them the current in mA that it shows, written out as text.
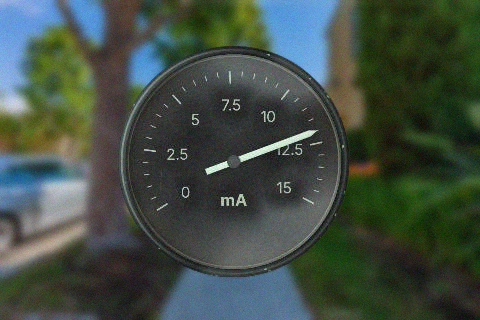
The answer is 12 mA
